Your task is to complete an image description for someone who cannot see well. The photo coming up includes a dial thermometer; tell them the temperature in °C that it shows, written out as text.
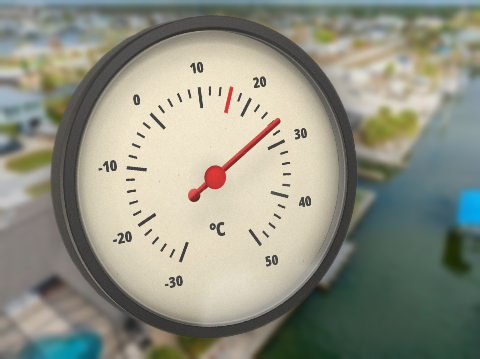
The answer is 26 °C
